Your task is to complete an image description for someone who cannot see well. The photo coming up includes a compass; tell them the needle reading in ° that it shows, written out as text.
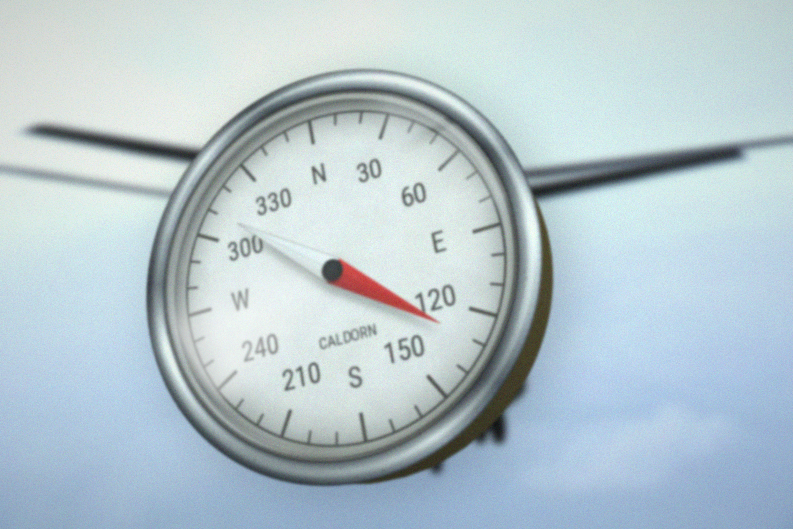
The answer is 130 °
